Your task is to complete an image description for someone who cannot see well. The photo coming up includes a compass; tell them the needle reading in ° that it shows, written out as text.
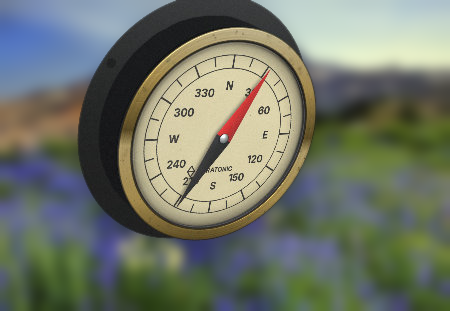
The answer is 30 °
